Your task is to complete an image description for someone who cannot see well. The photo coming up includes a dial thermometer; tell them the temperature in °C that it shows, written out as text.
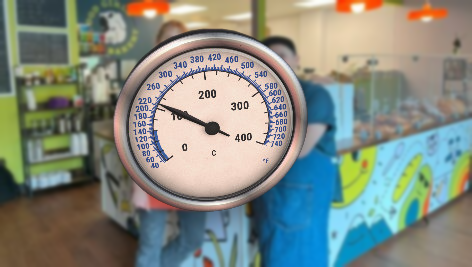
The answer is 110 °C
